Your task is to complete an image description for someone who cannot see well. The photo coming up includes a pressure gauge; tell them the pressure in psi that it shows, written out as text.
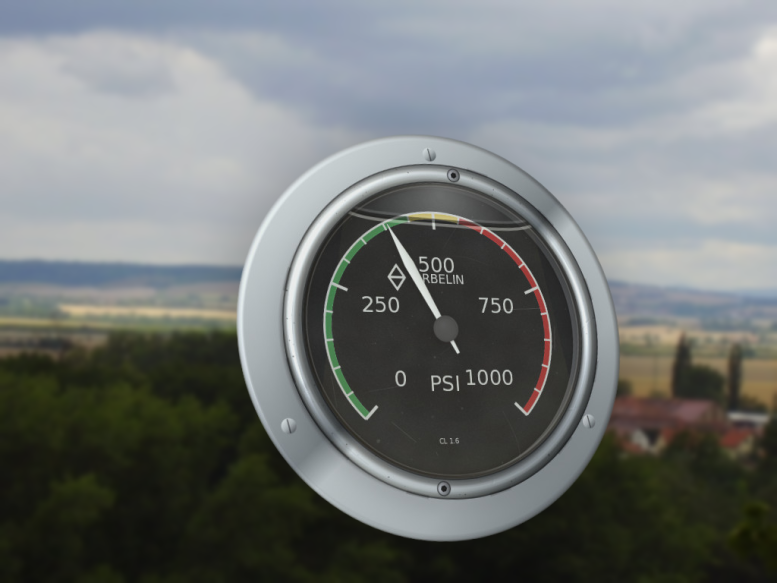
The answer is 400 psi
